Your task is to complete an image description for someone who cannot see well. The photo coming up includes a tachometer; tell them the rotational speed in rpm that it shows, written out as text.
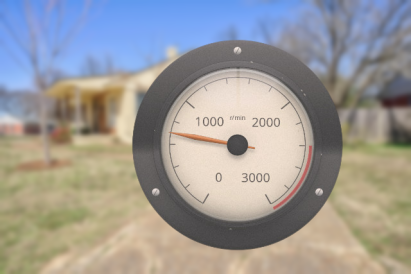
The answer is 700 rpm
